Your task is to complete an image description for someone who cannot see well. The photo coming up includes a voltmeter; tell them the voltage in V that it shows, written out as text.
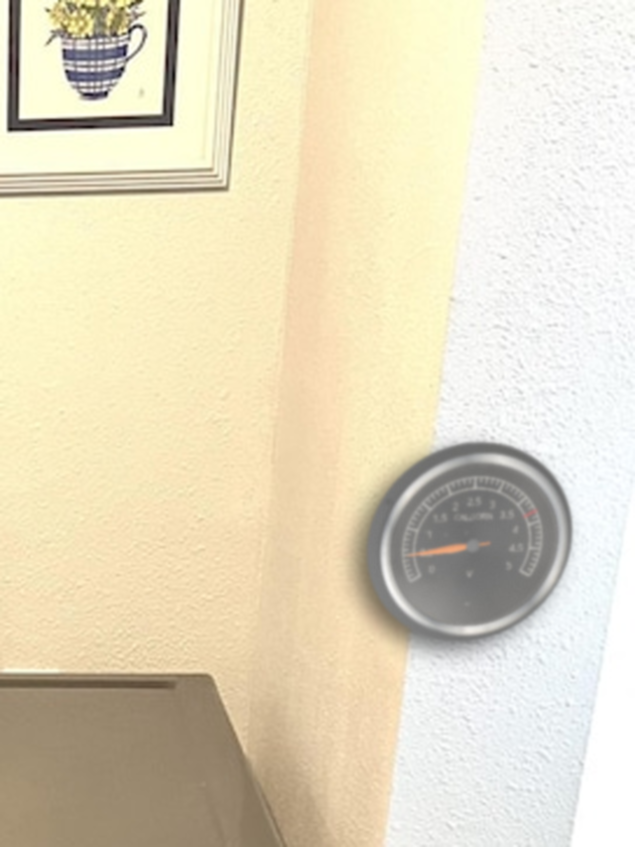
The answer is 0.5 V
